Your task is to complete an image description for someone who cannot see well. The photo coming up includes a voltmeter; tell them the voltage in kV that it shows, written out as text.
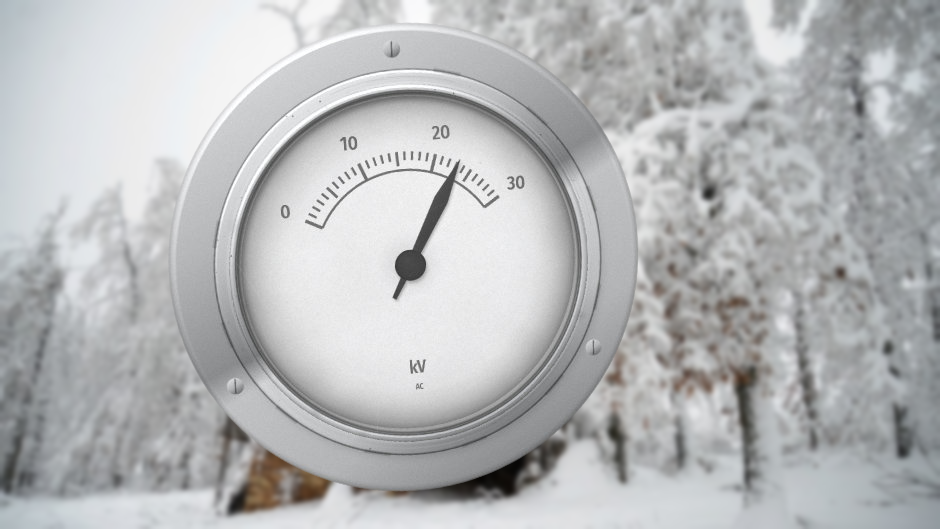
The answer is 23 kV
